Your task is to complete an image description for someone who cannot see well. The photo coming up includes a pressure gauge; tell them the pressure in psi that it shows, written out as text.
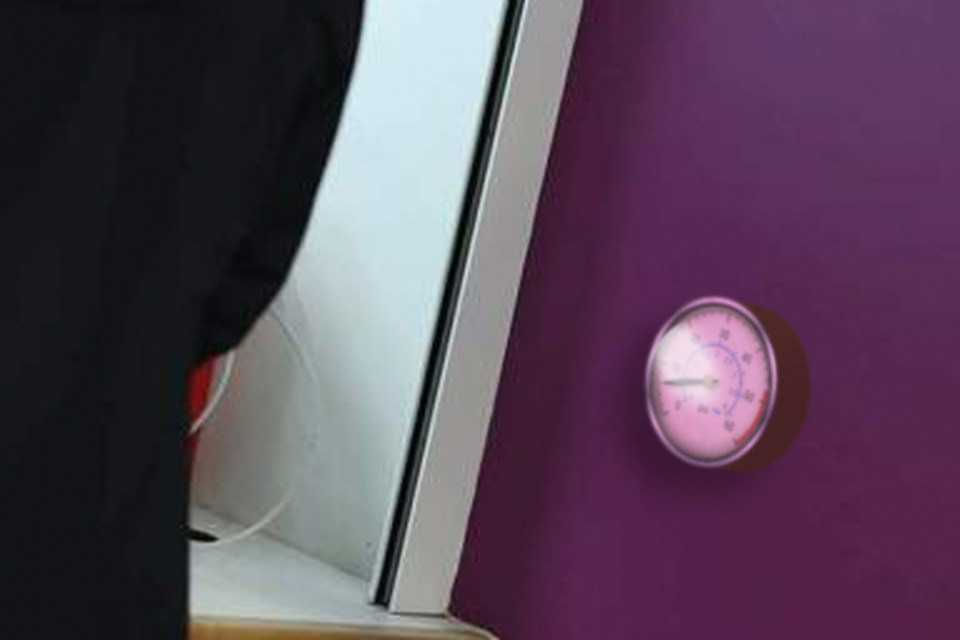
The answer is 6 psi
